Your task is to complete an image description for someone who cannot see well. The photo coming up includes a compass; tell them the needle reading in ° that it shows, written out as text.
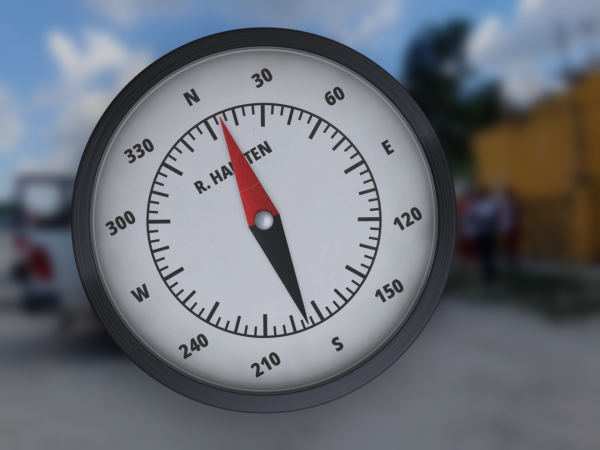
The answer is 7.5 °
